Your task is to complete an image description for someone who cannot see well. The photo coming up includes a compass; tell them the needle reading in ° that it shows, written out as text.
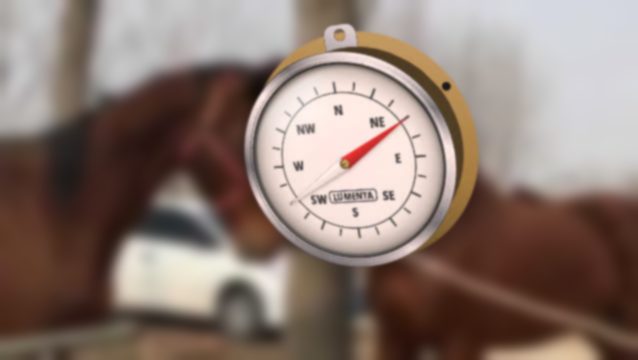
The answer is 60 °
